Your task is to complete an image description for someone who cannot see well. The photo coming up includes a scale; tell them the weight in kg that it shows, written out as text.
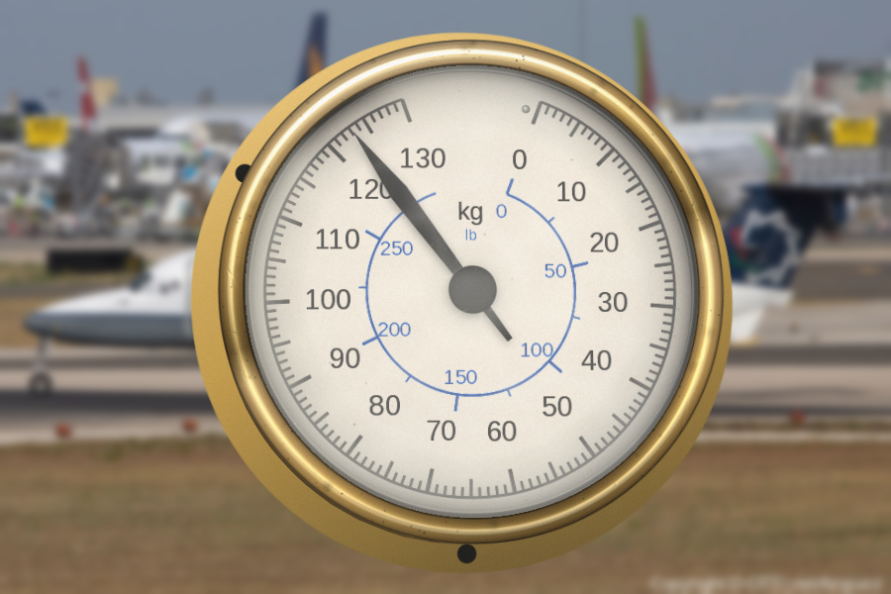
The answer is 123 kg
